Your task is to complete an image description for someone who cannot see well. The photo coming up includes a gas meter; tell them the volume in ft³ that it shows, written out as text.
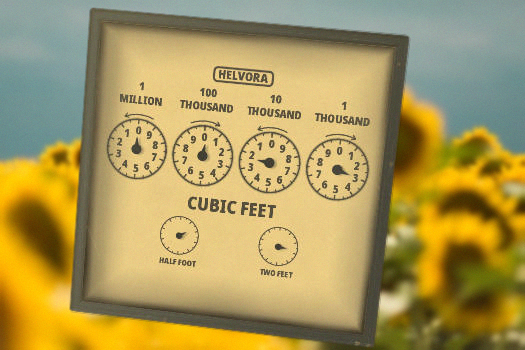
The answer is 2300 ft³
